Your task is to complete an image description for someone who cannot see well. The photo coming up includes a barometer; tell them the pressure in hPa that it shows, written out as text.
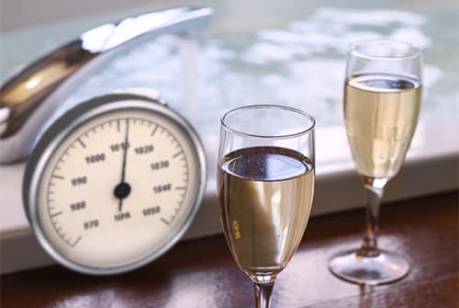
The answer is 1012 hPa
